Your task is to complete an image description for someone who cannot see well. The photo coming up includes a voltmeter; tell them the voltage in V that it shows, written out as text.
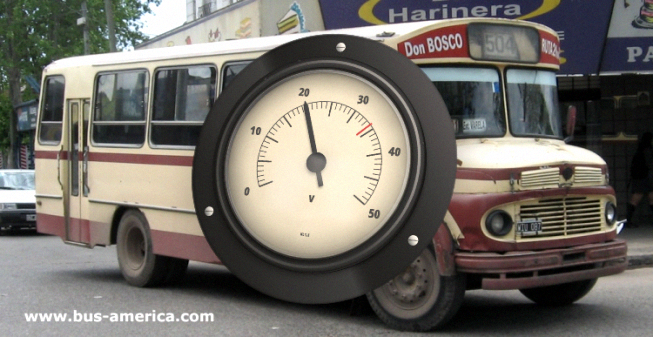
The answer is 20 V
